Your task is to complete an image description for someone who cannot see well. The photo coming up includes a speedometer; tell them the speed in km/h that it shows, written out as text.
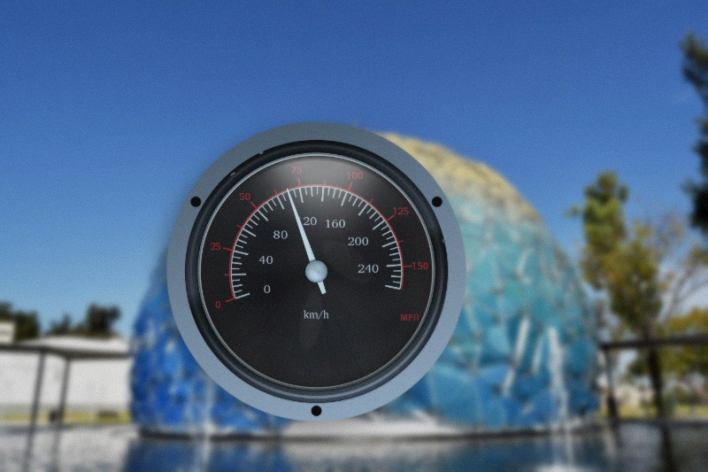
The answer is 110 km/h
